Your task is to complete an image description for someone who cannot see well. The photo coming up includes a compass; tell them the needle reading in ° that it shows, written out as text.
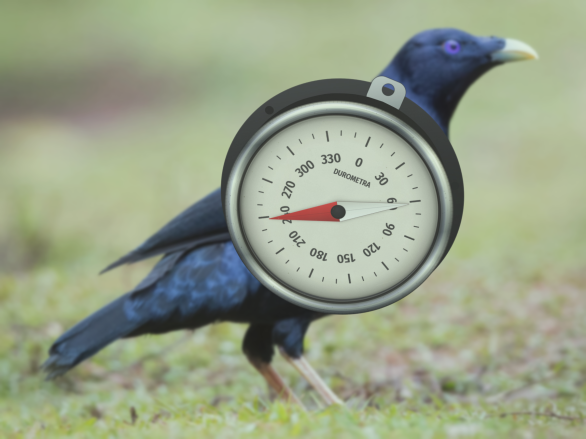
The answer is 240 °
